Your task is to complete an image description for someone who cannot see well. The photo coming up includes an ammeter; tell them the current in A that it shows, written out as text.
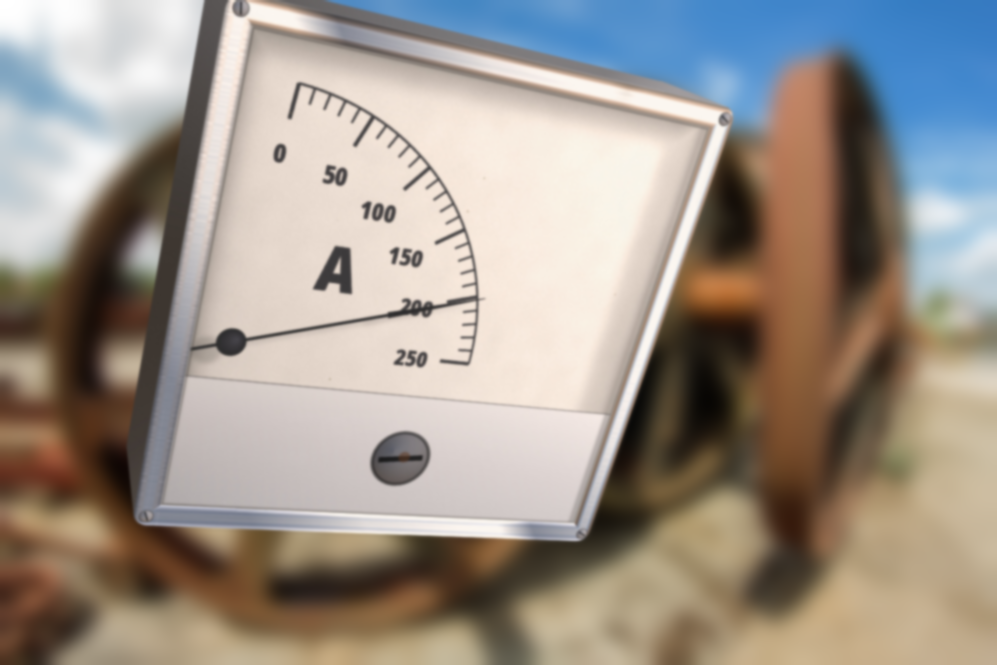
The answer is 200 A
